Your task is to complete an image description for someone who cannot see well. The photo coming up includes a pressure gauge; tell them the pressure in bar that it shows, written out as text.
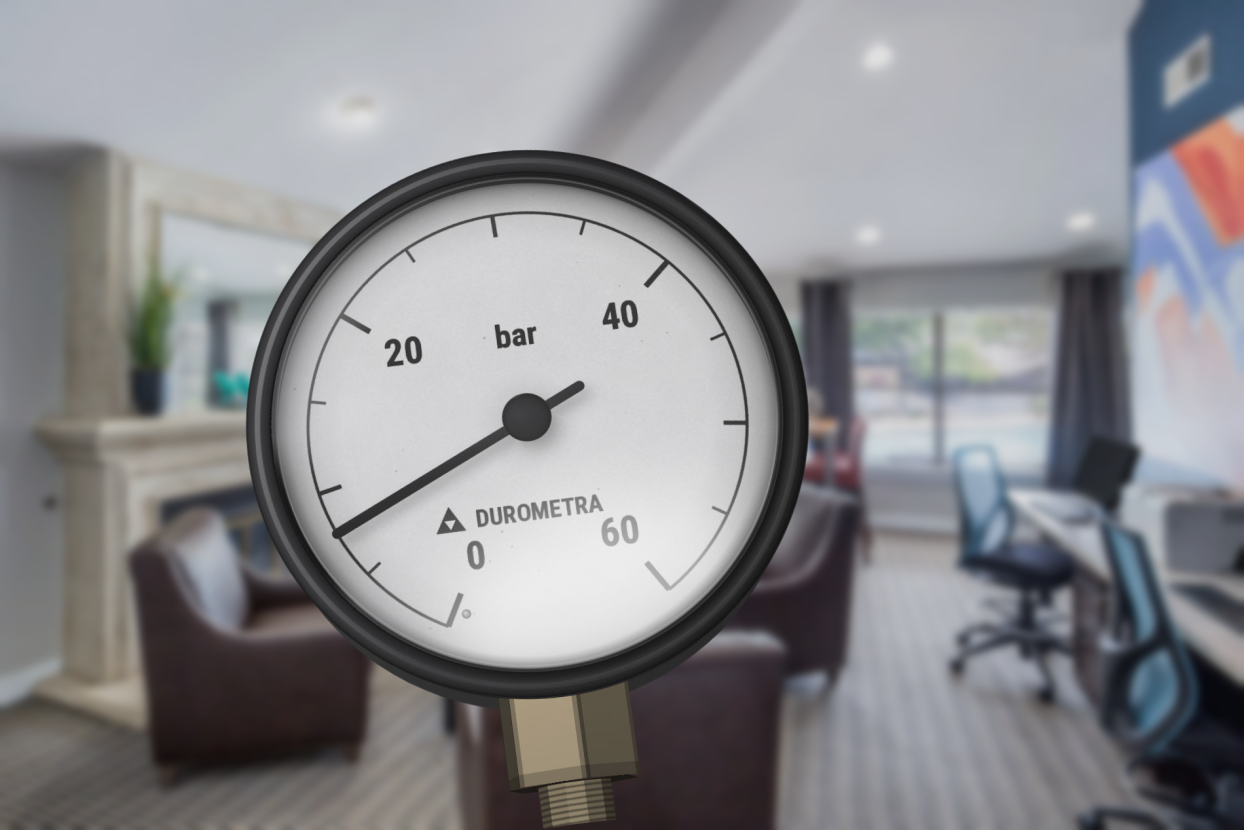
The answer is 7.5 bar
